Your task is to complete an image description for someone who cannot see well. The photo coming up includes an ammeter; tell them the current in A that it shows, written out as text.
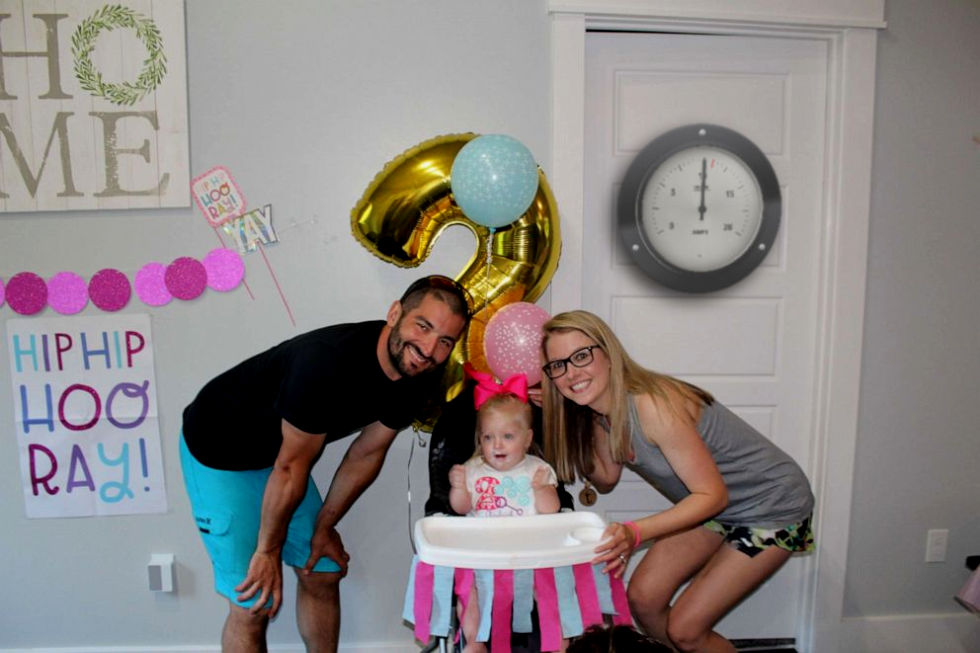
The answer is 10 A
